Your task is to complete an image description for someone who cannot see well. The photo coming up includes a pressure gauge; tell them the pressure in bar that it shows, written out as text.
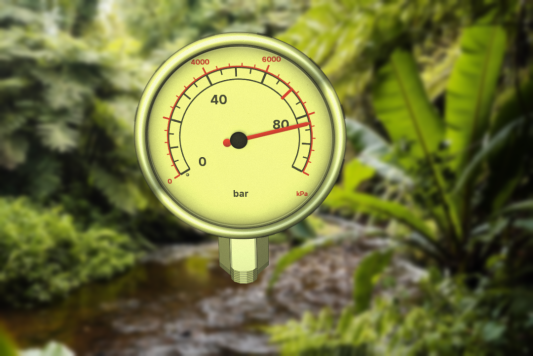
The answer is 82.5 bar
